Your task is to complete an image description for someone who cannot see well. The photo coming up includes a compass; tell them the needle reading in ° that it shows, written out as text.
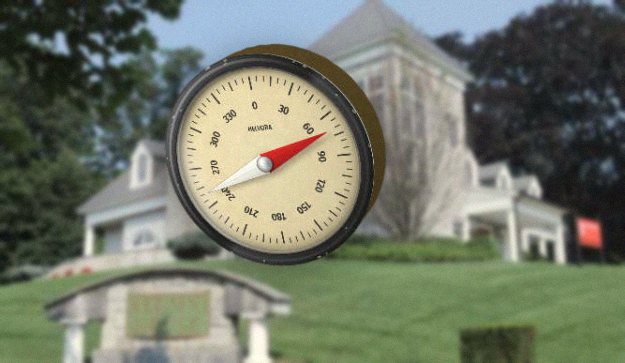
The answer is 70 °
